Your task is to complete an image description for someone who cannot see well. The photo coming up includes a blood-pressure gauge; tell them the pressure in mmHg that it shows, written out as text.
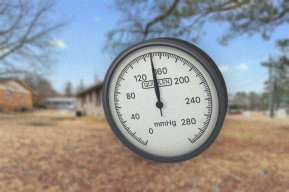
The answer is 150 mmHg
